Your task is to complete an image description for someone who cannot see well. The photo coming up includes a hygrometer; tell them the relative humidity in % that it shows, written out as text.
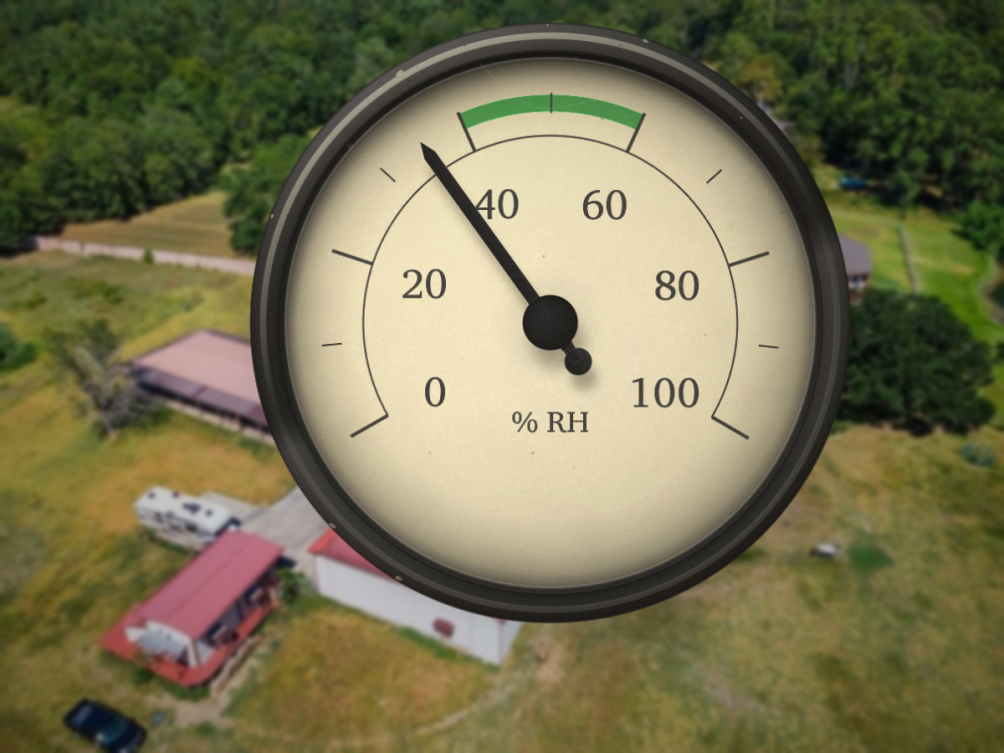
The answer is 35 %
